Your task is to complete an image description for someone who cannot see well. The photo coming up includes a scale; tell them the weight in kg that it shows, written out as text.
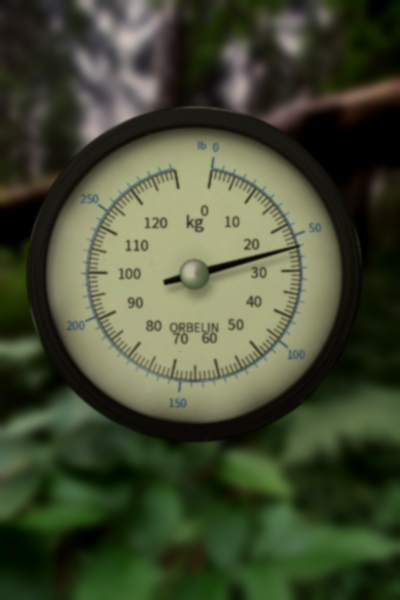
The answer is 25 kg
